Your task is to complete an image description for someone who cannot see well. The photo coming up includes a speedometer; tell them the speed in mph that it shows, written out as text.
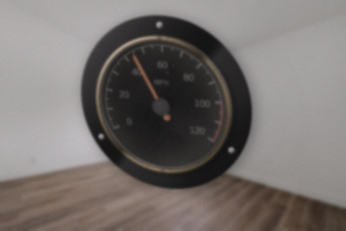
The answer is 45 mph
